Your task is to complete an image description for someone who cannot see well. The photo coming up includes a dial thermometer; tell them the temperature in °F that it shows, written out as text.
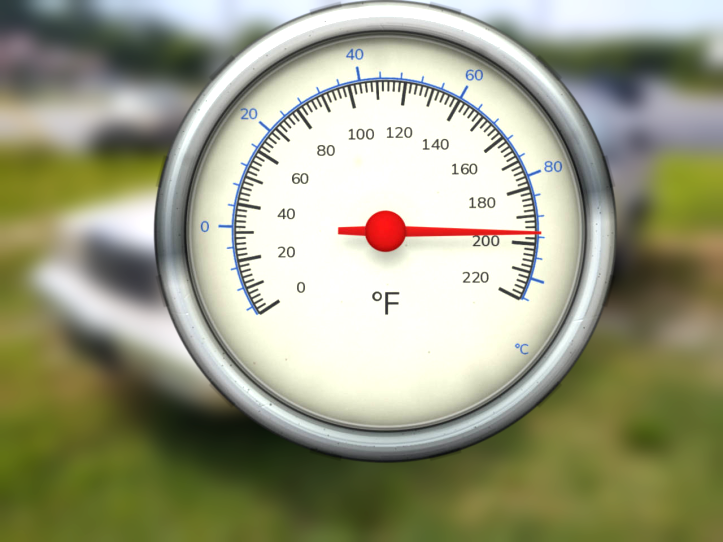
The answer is 196 °F
